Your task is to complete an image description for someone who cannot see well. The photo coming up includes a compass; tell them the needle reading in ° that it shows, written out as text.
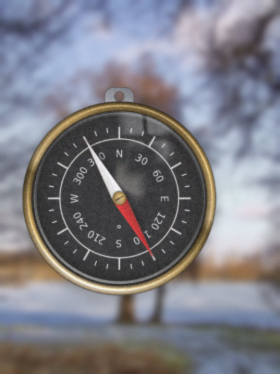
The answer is 150 °
